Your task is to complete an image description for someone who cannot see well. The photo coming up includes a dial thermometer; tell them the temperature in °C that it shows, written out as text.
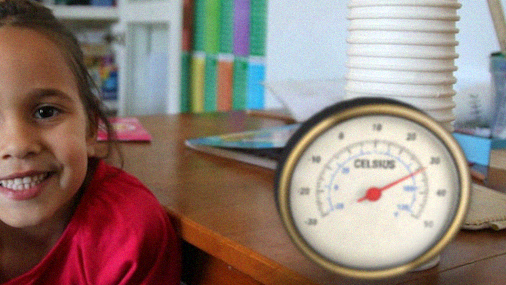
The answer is 30 °C
